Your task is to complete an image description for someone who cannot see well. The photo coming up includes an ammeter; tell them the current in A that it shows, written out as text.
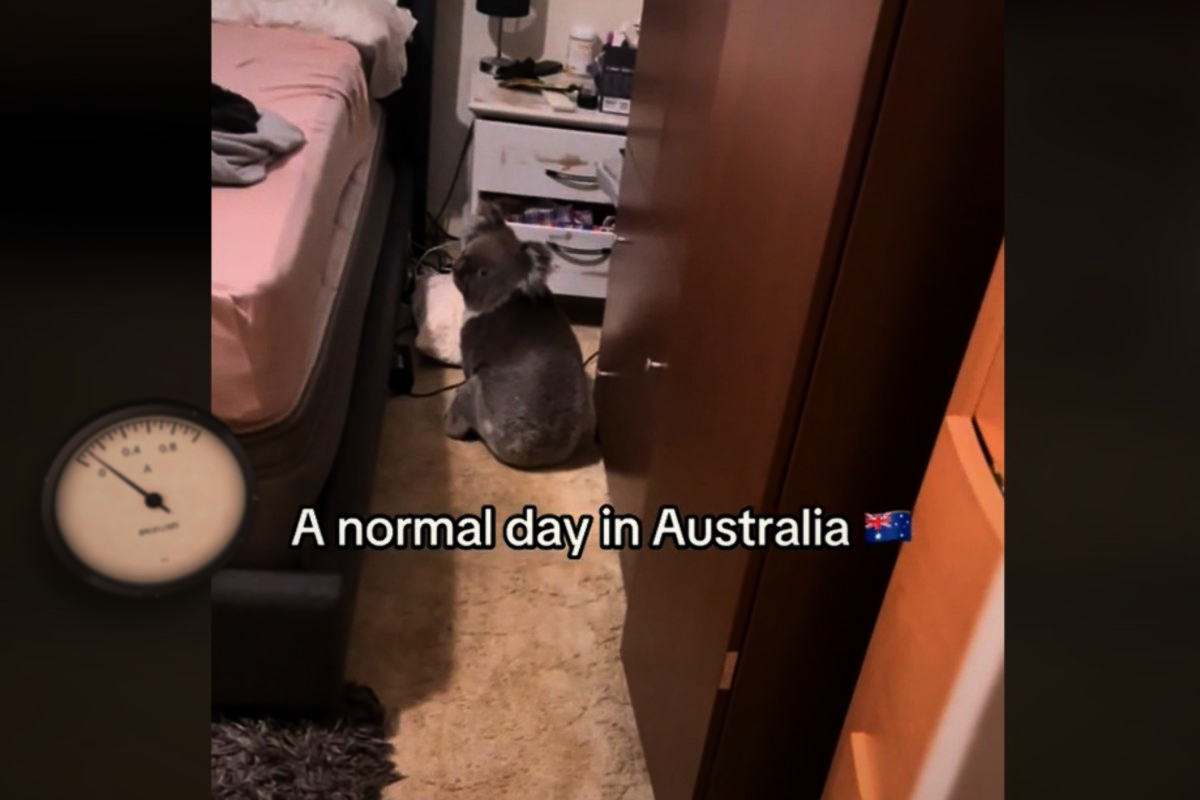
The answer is 0.1 A
